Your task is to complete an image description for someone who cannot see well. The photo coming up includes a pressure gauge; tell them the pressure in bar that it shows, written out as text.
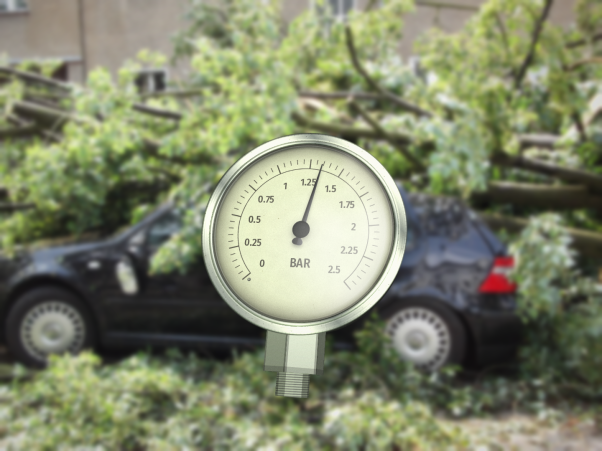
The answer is 1.35 bar
